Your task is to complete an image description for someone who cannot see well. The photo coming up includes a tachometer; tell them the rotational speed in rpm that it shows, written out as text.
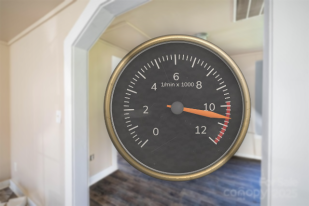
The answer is 10600 rpm
